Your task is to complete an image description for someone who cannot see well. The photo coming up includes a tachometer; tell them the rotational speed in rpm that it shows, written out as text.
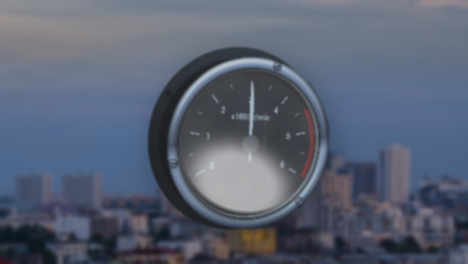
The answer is 3000 rpm
